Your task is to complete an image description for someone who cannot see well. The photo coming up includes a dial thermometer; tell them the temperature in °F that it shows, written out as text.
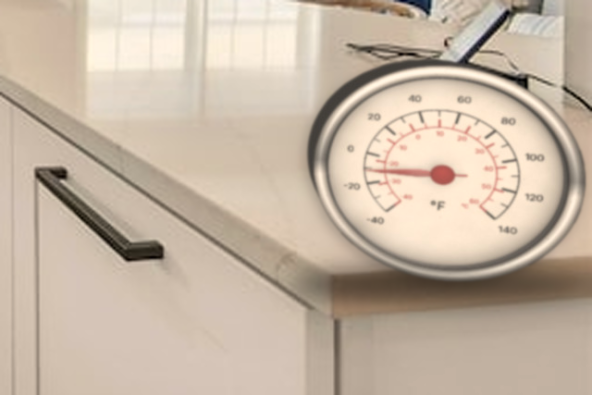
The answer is -10 °F
